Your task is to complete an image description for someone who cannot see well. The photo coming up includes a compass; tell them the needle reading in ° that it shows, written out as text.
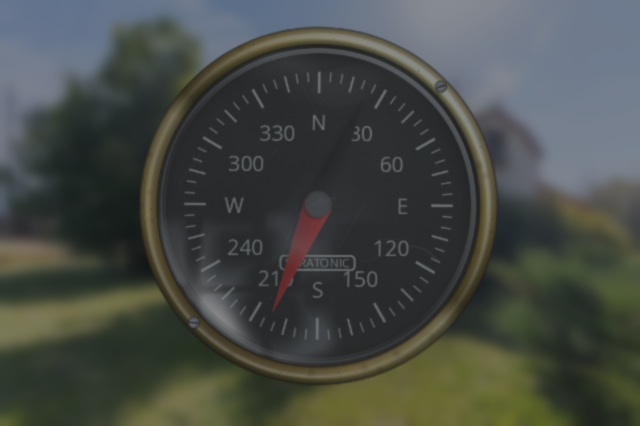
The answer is 202.5 °
